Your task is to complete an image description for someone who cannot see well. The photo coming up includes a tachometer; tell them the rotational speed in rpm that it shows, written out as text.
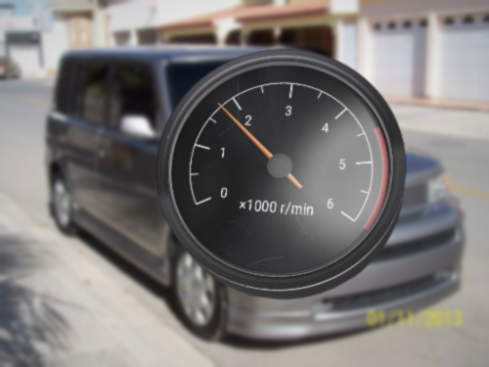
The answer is 1750 rpm
